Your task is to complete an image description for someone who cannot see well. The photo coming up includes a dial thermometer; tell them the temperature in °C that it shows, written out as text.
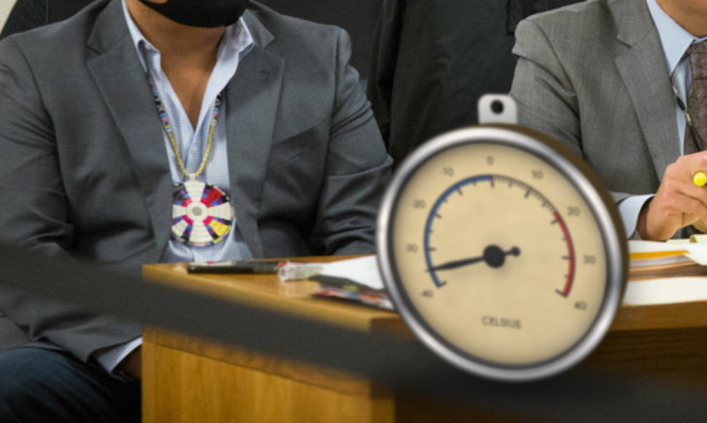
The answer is -35 °C
